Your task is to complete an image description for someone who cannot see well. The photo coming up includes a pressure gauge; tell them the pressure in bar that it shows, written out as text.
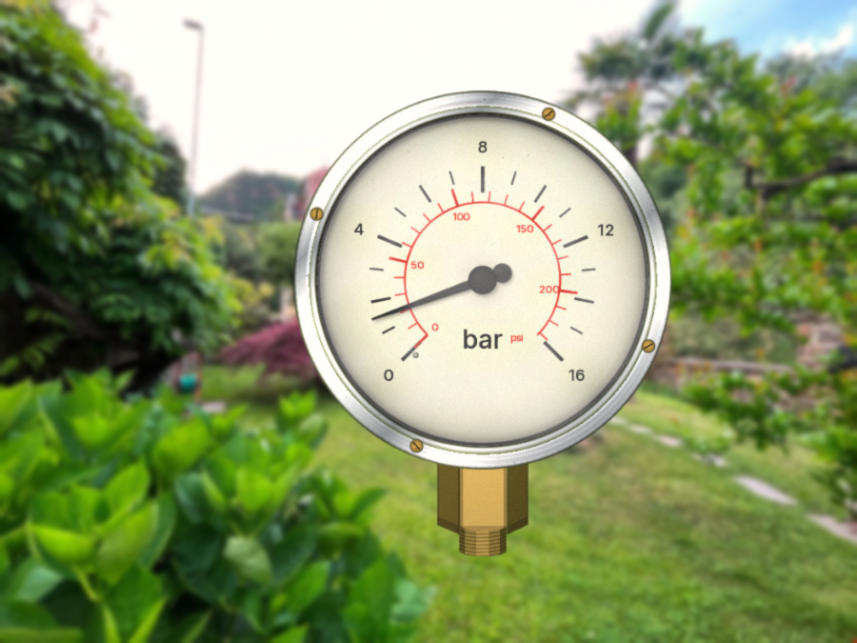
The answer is 1.5 bar
